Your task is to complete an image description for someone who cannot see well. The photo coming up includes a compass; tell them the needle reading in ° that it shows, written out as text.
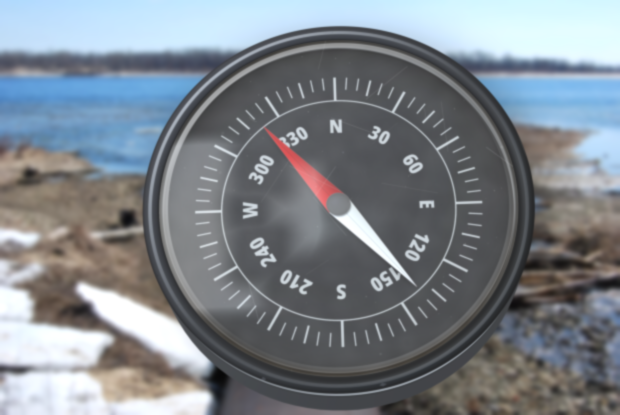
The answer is 320 °
